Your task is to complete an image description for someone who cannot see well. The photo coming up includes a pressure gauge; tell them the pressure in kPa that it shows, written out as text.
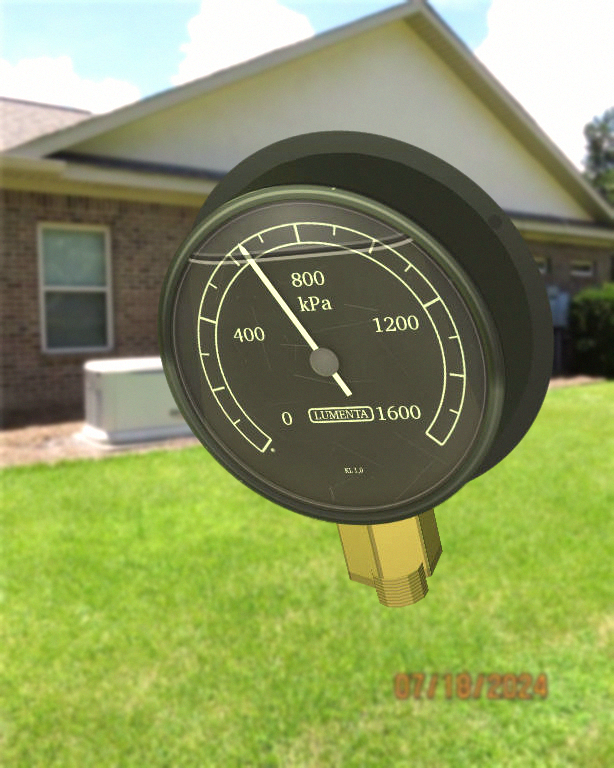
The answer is 650 kPa
